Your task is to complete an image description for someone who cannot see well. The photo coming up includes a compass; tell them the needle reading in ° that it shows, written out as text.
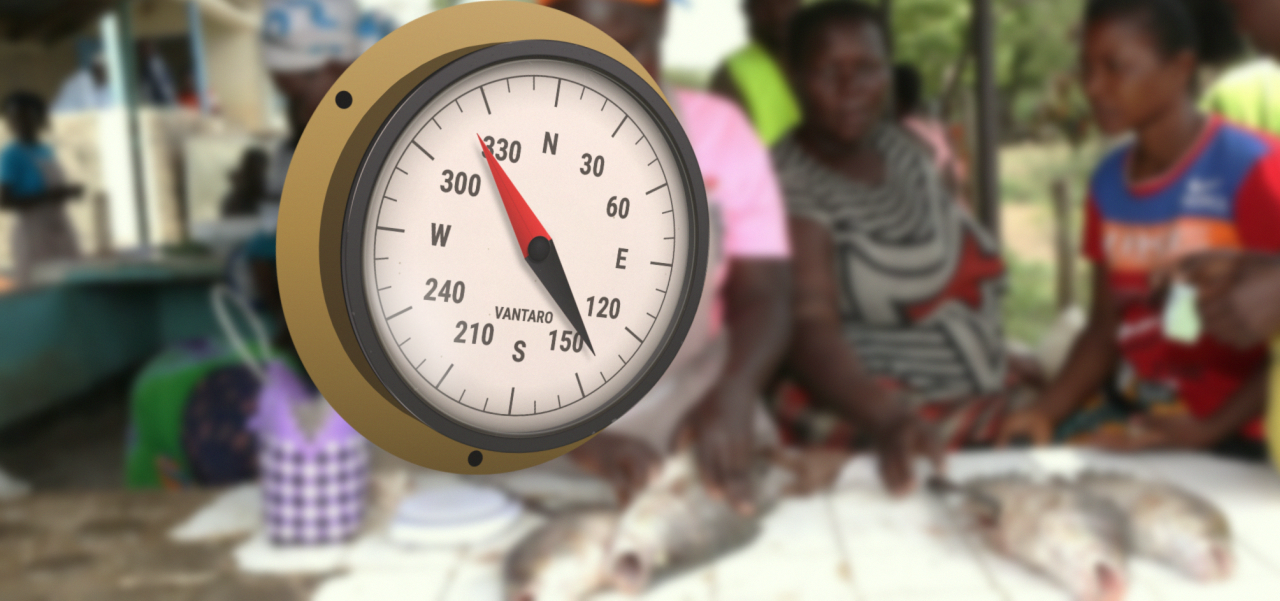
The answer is 320 °
